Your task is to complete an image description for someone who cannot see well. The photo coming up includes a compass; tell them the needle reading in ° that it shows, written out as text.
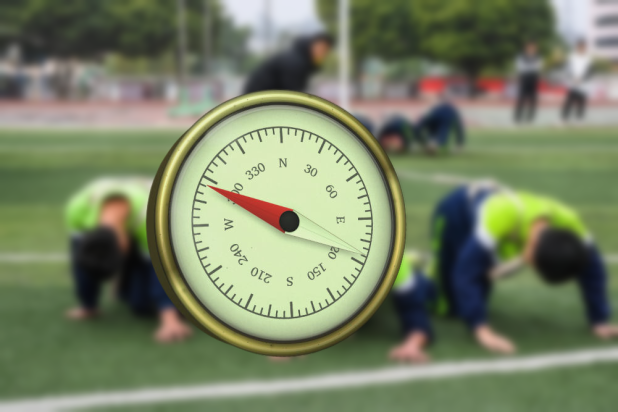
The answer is 295 °
